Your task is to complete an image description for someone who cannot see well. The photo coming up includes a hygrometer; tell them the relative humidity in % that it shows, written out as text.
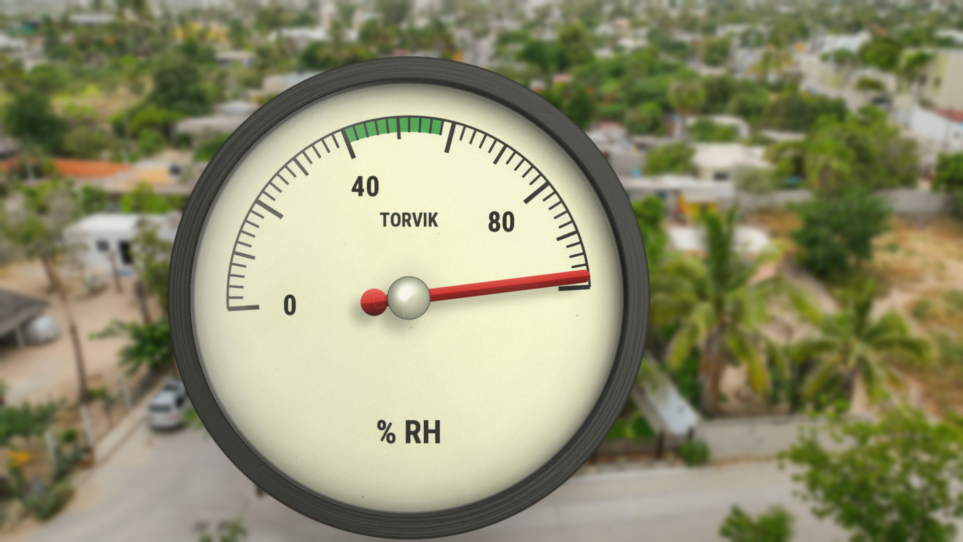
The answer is 98 %
